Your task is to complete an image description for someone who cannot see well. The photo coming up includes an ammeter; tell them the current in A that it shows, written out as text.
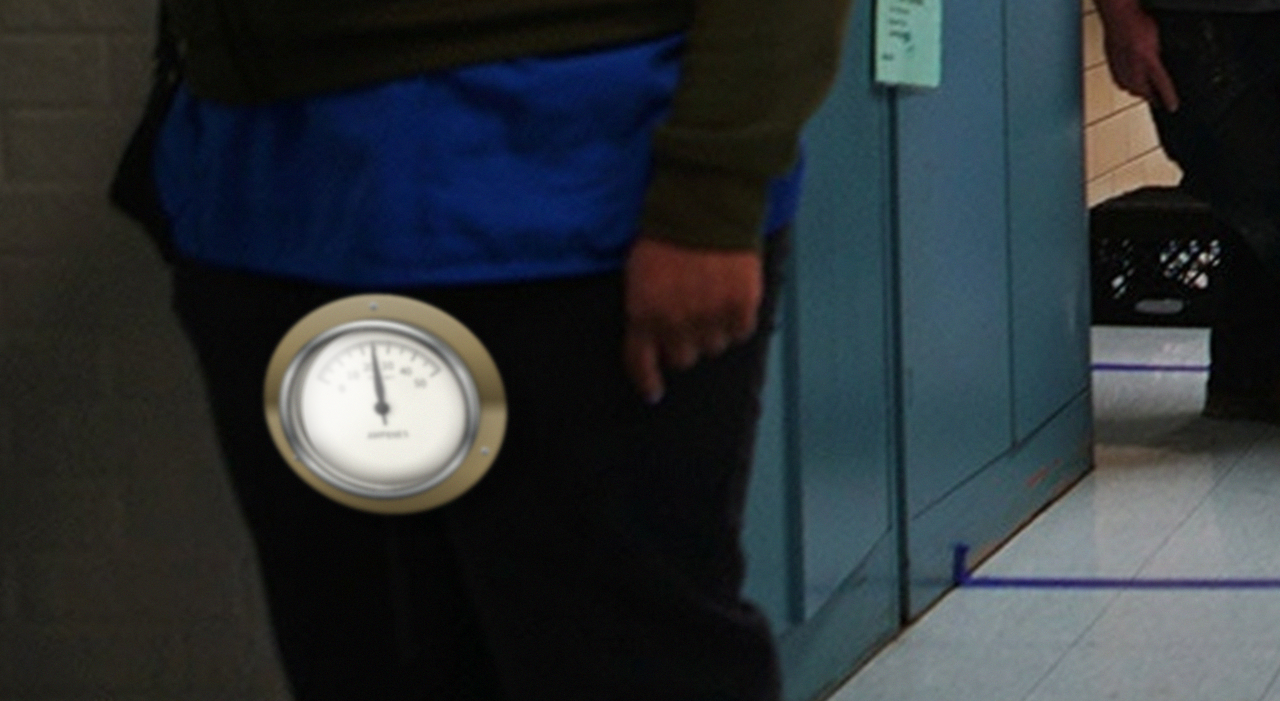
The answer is 25 A
